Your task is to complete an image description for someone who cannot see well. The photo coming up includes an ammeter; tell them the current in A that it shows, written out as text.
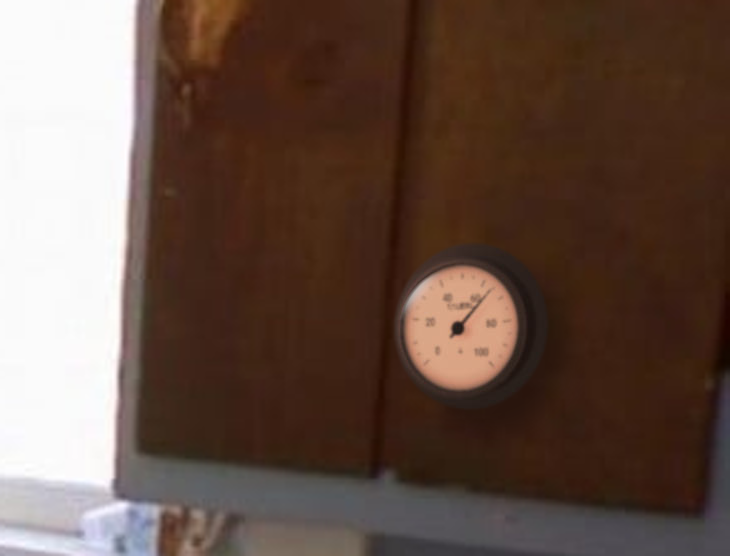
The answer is 65 A
